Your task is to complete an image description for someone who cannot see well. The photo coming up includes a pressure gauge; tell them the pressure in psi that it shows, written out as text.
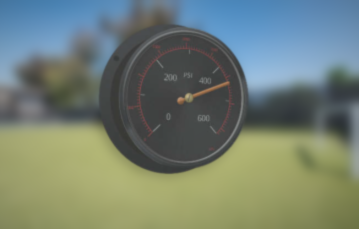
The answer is 450 psi
